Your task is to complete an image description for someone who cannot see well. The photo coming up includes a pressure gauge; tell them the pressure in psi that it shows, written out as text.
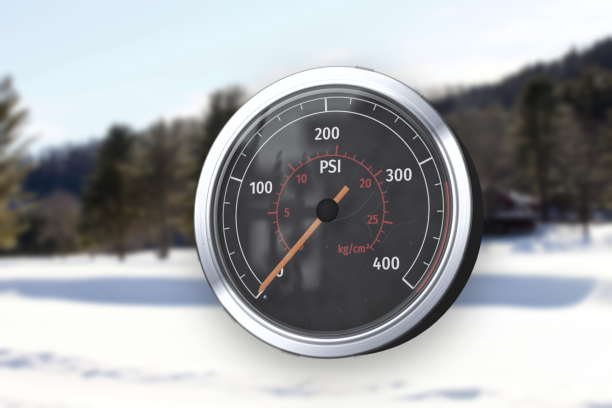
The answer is 0 psi
